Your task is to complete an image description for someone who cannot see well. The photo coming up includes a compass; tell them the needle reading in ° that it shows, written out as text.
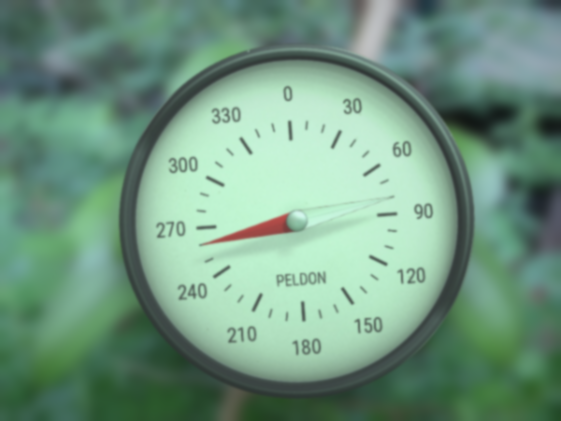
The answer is 260 °
